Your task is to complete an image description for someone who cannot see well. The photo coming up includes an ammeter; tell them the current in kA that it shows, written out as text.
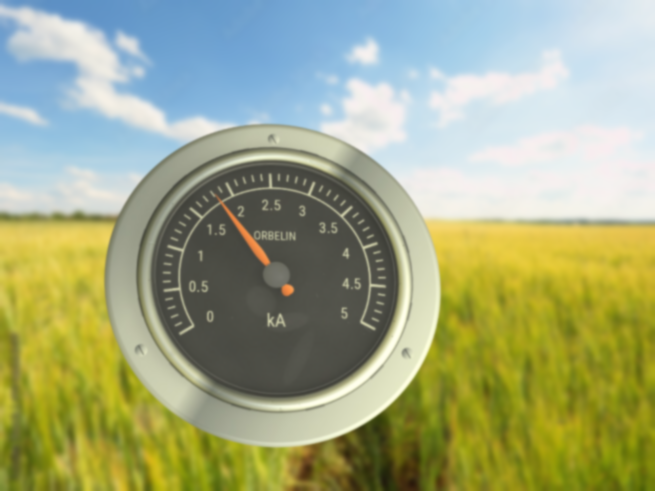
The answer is 1.8 kA
